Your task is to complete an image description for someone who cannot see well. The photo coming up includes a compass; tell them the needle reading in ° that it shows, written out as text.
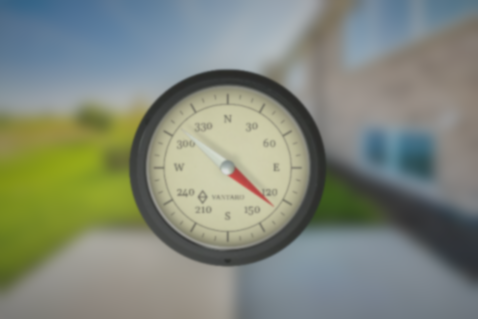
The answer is 130 °
